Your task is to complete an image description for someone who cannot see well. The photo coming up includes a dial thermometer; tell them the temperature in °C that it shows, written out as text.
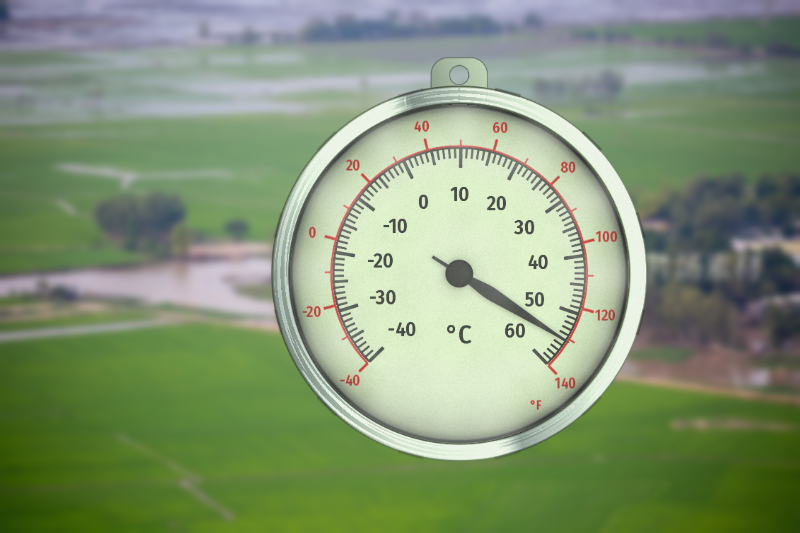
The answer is 55 °C
